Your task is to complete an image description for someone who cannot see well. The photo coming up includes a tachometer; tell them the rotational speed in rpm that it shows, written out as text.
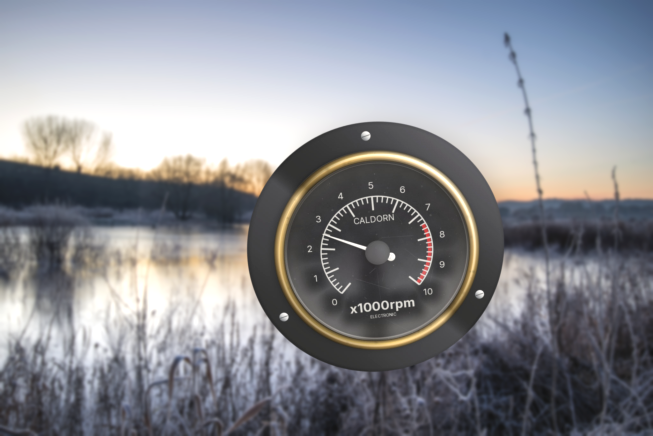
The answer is 2600 rpm
